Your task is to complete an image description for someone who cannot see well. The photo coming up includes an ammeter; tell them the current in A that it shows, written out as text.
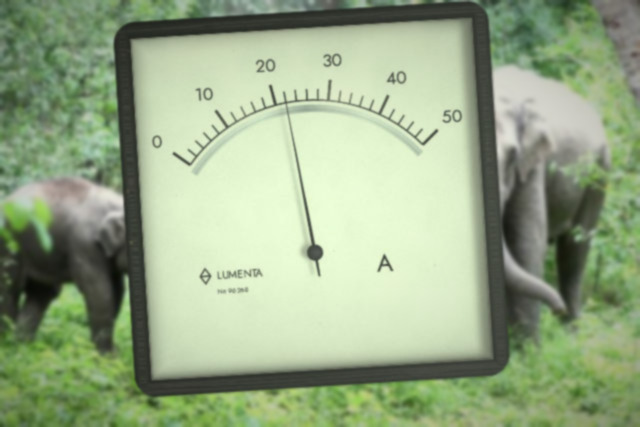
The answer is 22 A
